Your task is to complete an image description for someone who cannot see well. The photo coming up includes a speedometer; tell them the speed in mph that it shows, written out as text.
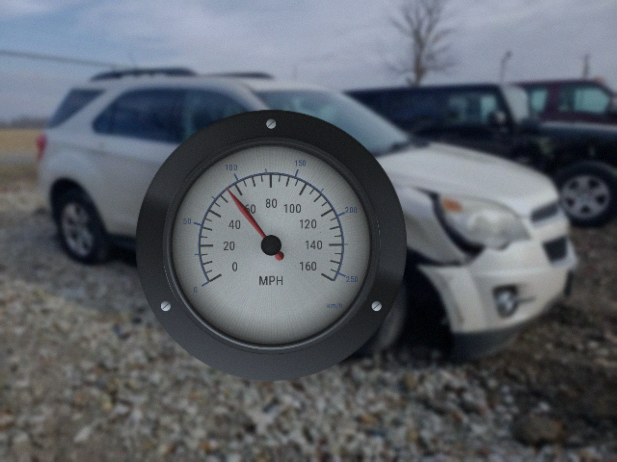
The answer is 55 mph
